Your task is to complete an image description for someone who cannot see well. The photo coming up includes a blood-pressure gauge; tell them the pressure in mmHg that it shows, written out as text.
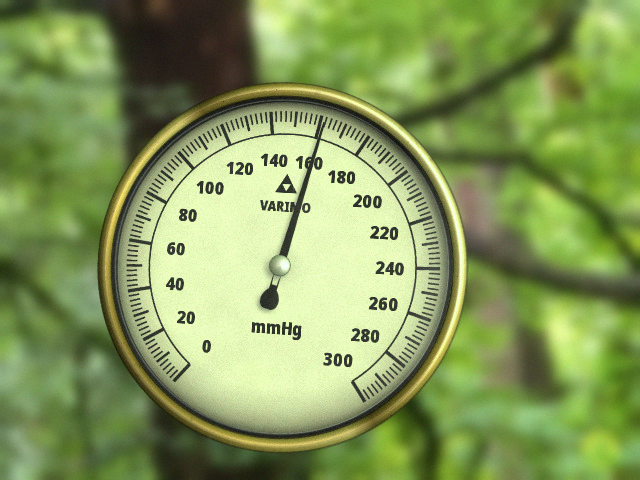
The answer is 162 mmHg
